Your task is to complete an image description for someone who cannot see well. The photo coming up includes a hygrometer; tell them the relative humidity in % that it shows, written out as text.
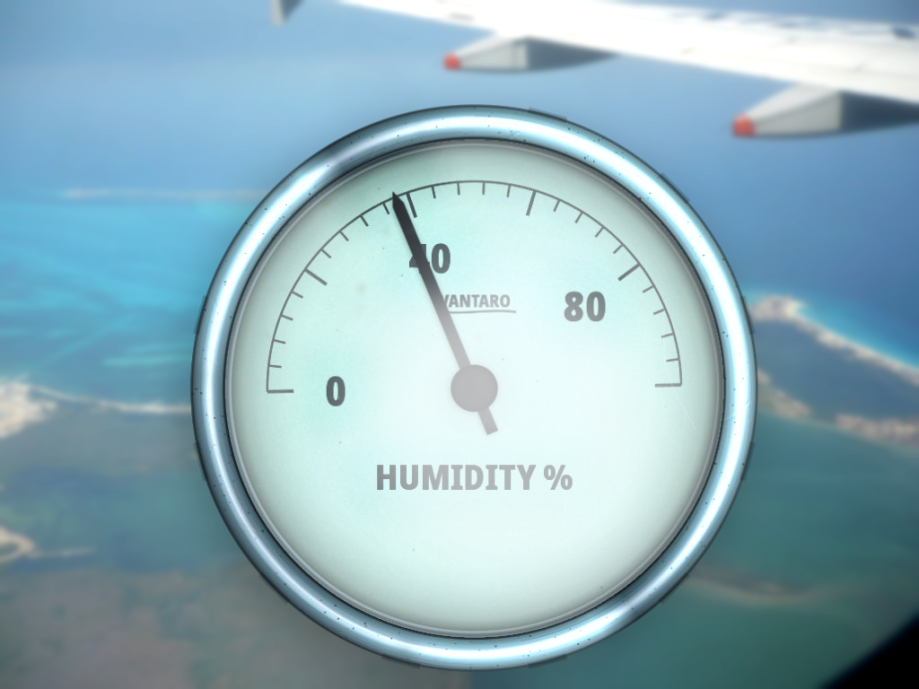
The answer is 38 %
